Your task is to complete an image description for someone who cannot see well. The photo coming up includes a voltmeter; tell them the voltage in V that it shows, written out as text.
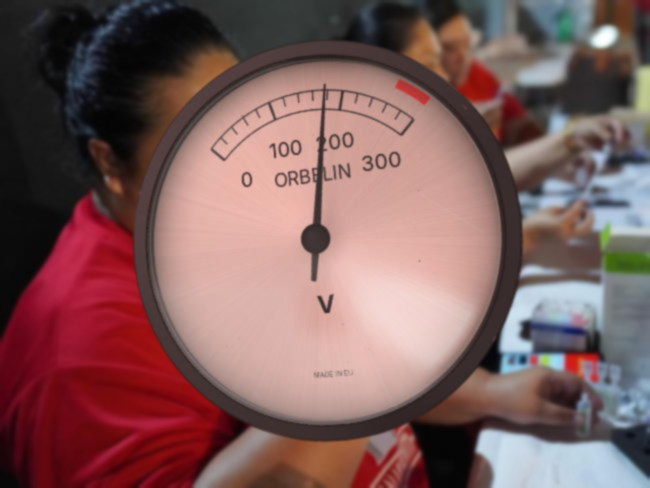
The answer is 180 V
